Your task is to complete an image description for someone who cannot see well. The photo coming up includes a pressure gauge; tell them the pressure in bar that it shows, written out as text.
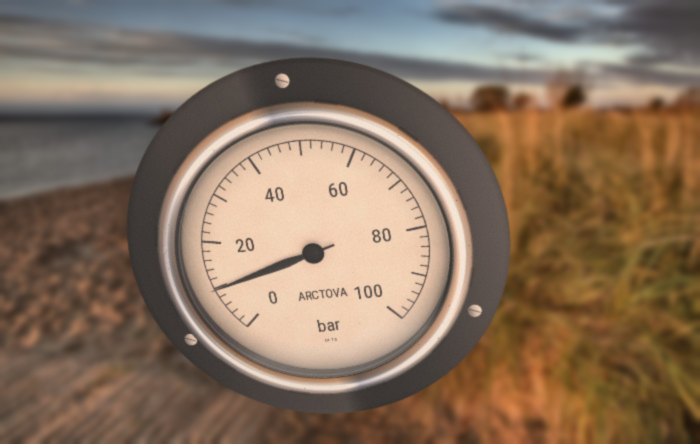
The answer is 10 bar
